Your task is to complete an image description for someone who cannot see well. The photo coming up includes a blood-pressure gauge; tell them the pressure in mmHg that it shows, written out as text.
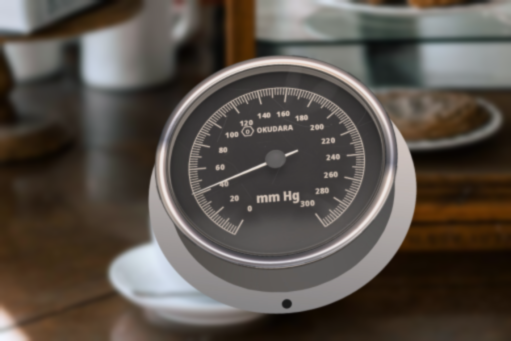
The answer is 40 mmHg
